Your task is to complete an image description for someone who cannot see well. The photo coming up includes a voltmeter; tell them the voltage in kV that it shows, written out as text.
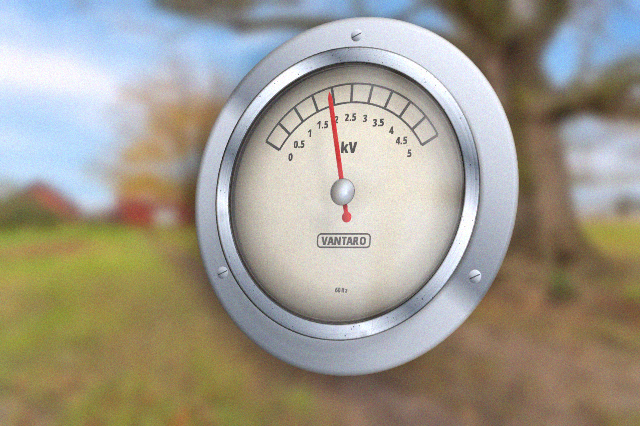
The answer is 2 kV
